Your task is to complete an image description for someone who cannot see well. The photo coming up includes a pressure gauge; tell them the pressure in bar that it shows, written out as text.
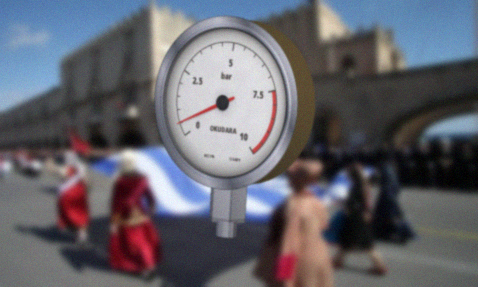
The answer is 0.5 bar
